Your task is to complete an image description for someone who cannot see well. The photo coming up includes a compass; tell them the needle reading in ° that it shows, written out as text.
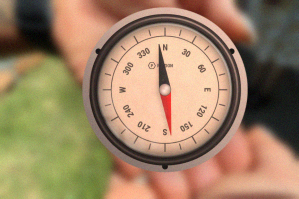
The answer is 172.5 °
